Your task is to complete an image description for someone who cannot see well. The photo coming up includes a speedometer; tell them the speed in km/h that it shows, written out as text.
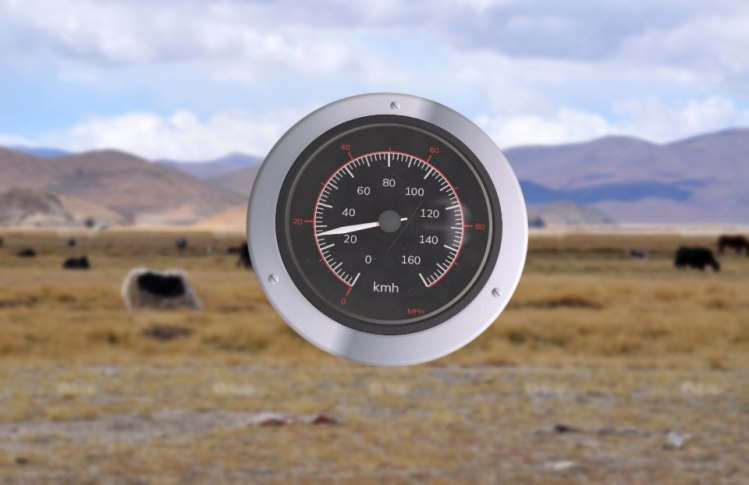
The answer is 26 km/h
